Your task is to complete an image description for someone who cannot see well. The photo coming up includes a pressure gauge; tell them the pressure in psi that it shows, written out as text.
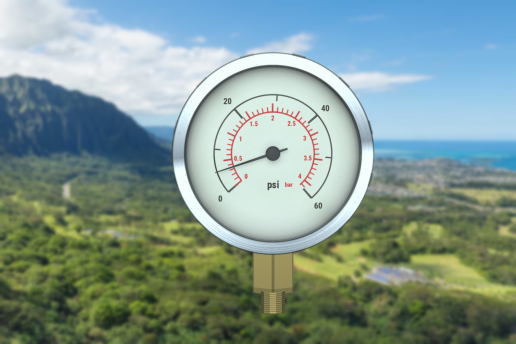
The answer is 5 psi
